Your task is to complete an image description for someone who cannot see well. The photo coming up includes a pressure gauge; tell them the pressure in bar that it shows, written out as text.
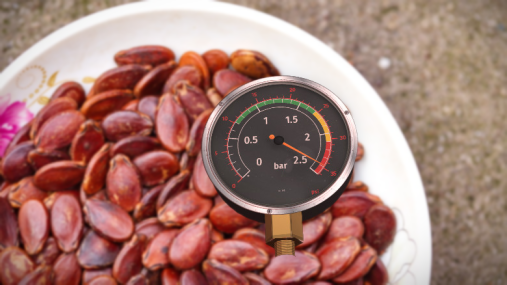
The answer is 2.4 bar
